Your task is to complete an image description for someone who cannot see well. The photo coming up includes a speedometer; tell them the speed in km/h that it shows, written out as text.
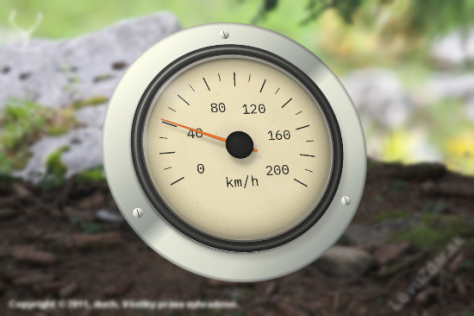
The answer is 40 km/h
